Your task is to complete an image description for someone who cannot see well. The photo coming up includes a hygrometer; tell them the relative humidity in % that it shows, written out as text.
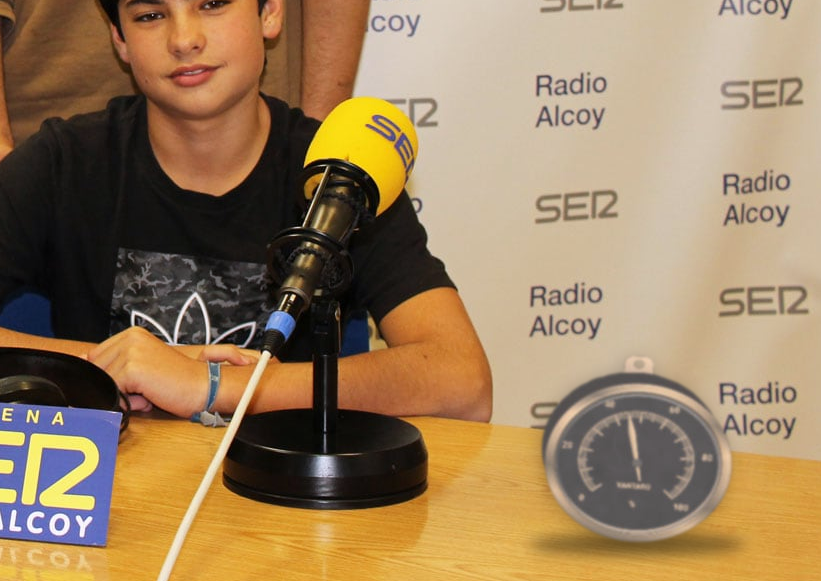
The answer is 45 %
